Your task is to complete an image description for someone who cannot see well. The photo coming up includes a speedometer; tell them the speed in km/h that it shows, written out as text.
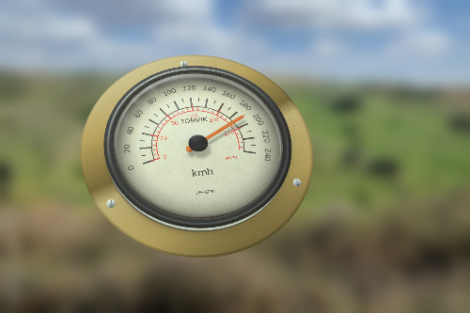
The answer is 190 km/h
